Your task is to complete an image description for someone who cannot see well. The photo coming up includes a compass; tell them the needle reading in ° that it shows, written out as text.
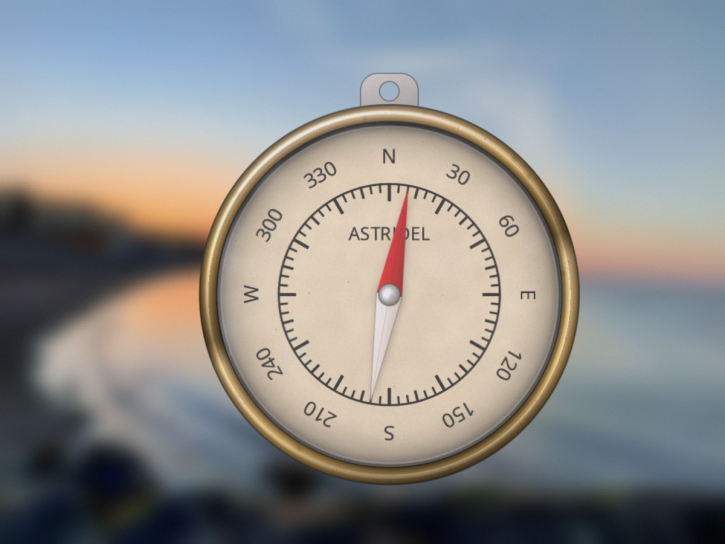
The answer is 10 °
